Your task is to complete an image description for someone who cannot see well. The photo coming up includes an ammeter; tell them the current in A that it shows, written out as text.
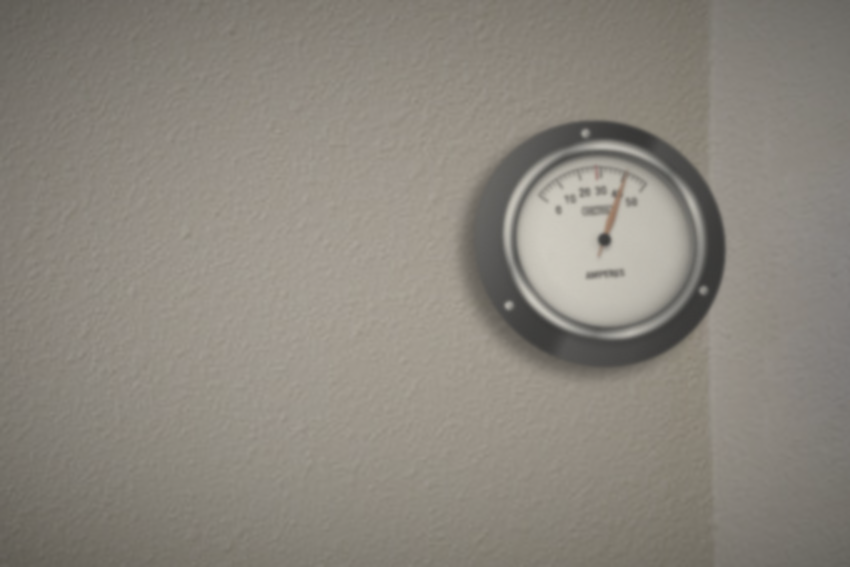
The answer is 40 A
